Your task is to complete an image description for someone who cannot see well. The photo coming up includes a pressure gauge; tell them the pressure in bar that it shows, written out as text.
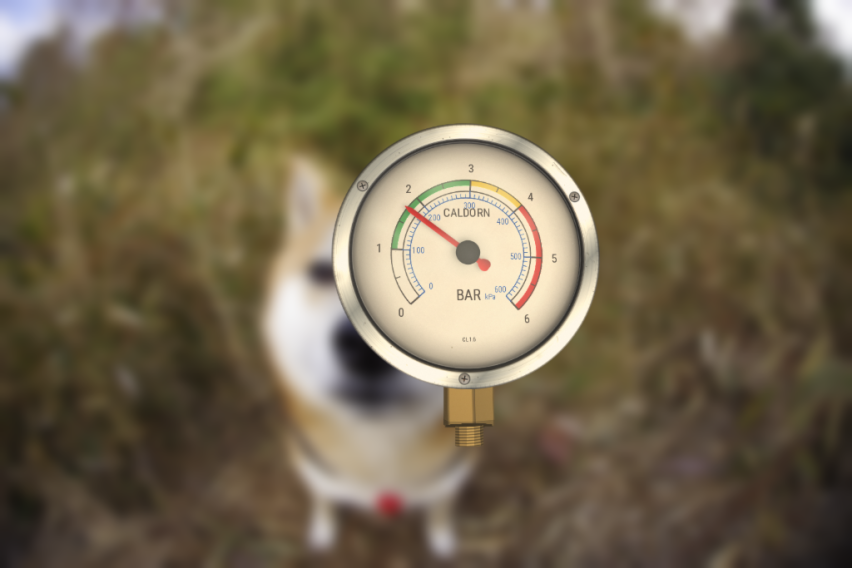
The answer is 1.75 bar
